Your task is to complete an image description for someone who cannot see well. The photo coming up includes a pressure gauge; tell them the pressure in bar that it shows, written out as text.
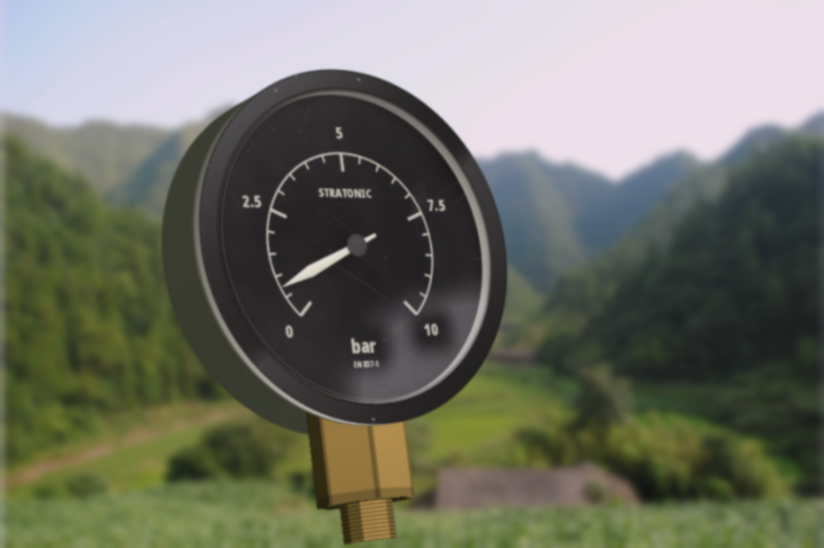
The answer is 0.75 bar
